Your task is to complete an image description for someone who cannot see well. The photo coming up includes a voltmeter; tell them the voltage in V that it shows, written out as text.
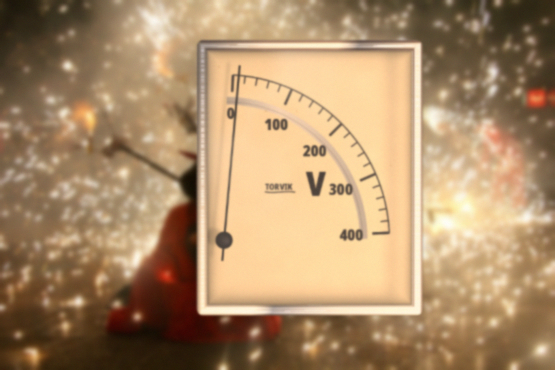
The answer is 10 V
